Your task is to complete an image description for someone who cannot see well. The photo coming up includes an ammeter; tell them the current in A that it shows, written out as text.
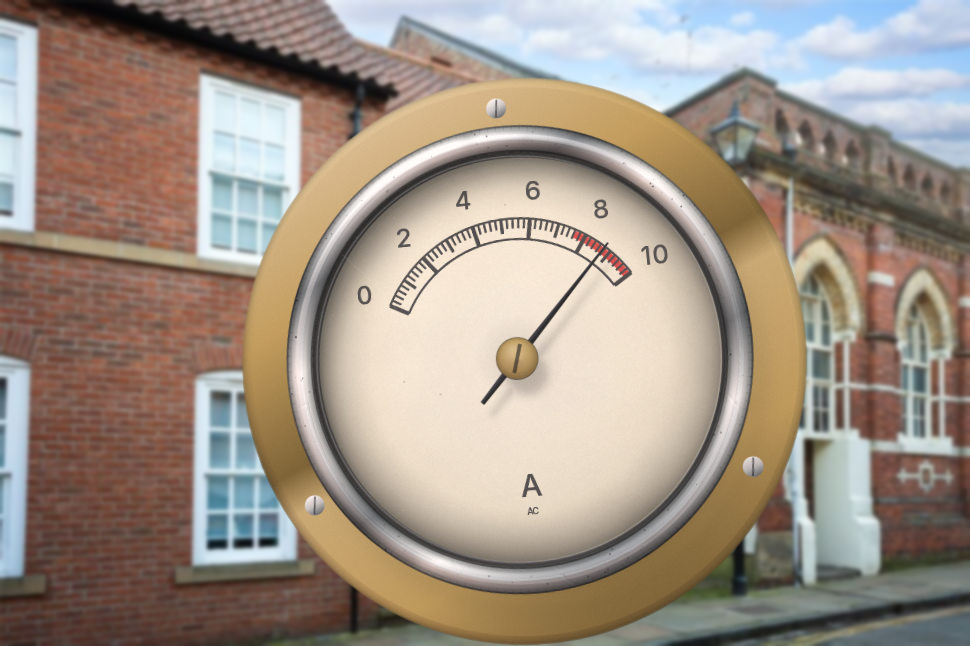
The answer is 8.8 A
